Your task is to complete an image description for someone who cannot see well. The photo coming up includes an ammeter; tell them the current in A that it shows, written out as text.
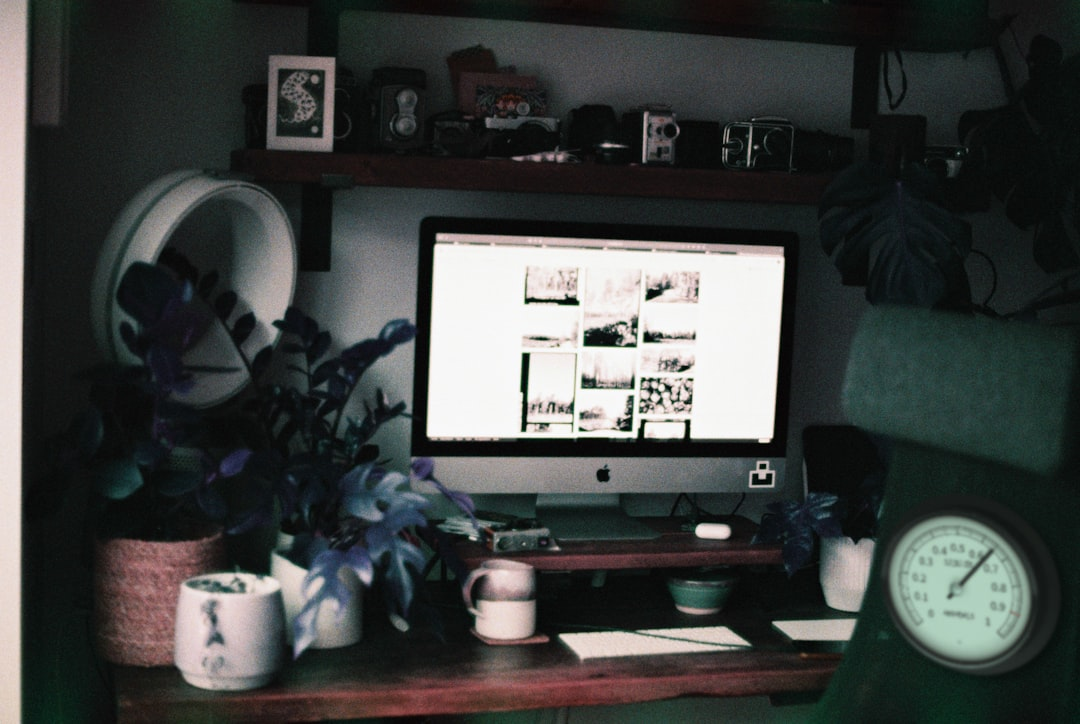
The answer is 0.65 A
